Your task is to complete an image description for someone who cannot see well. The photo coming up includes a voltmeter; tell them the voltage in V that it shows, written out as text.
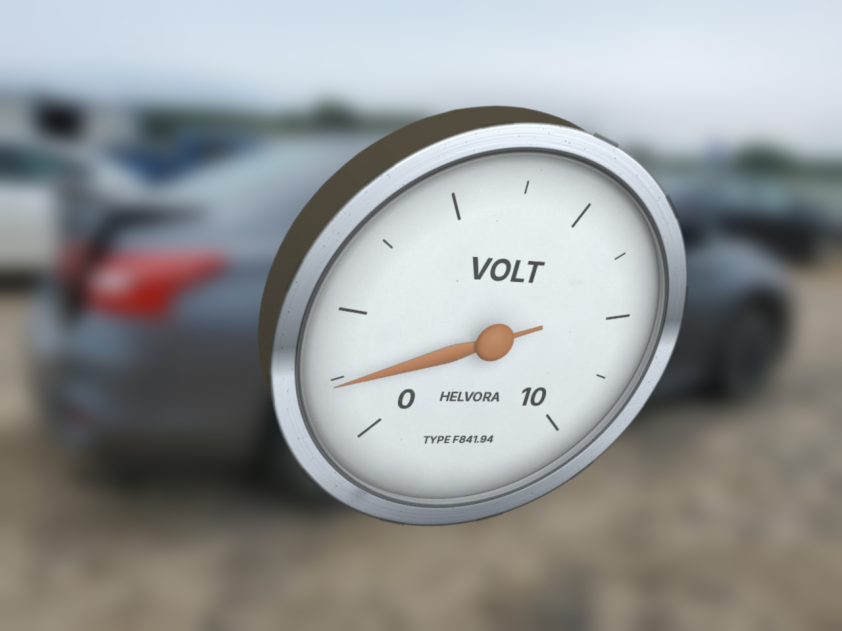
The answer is 1 V
